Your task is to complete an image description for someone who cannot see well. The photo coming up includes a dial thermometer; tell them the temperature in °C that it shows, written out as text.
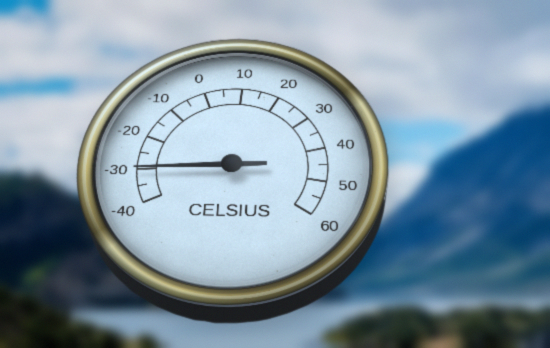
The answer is -30 °C
